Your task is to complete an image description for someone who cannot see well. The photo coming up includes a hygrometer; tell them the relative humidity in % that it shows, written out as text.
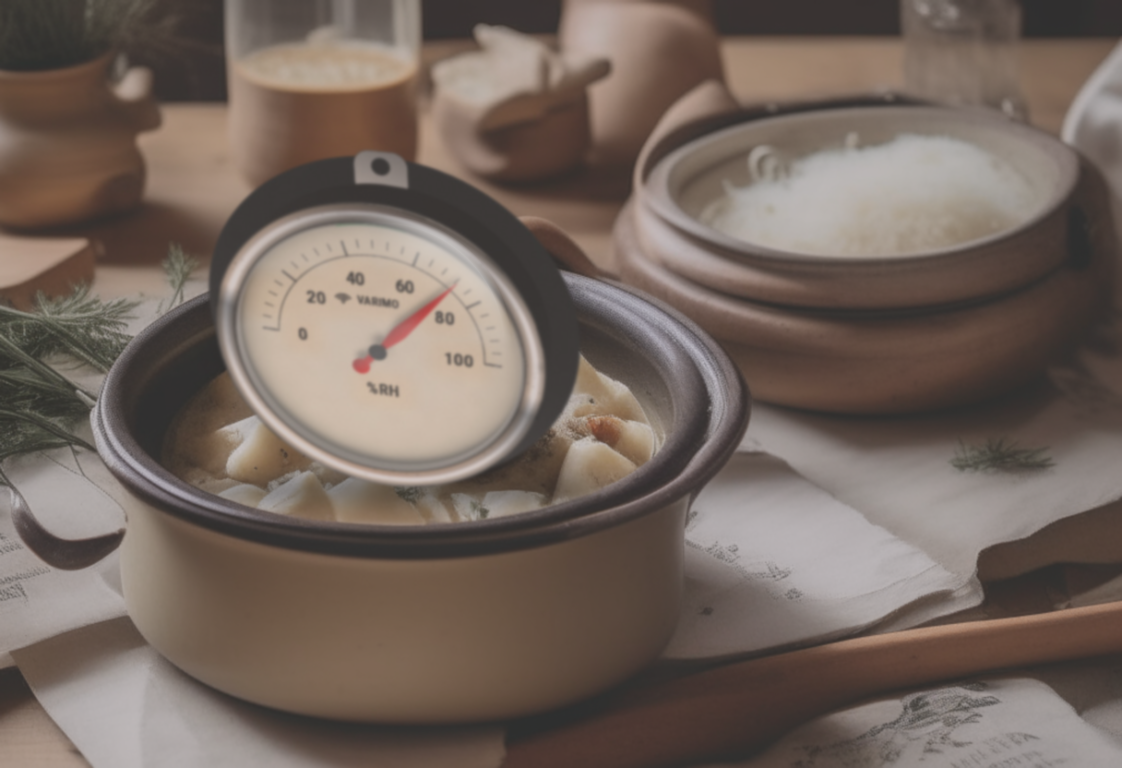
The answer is 72 %
